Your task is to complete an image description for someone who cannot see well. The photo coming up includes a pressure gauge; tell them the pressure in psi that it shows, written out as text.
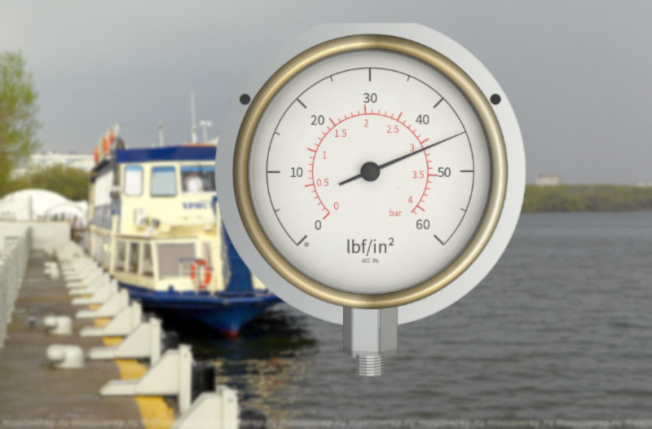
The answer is 45 psi
